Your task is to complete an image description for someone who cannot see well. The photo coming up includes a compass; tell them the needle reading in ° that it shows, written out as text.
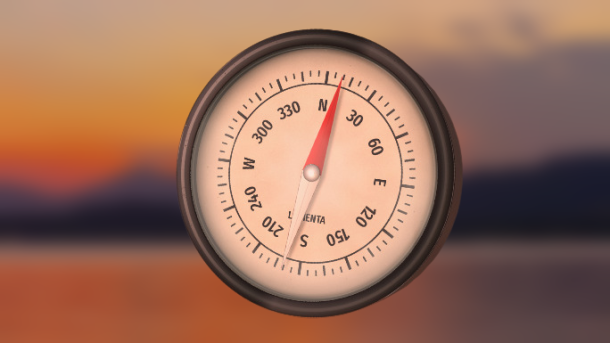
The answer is 10 °
